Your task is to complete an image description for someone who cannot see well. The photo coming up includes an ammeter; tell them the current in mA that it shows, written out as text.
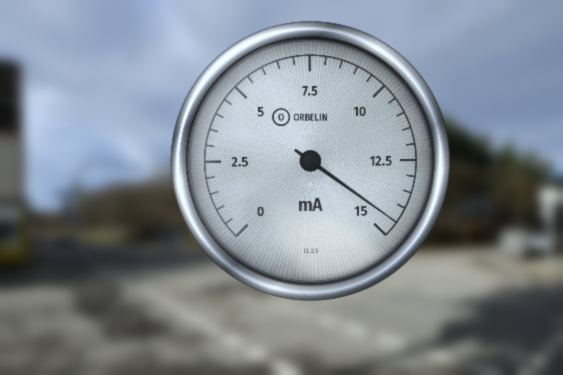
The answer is 14.5 mA
